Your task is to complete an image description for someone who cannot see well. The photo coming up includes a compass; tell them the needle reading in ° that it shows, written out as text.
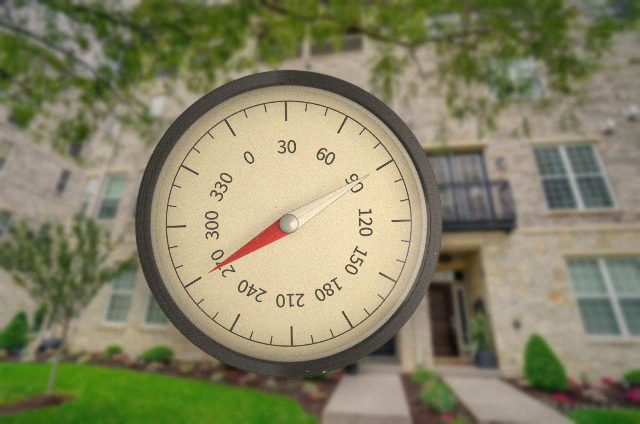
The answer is 270 °
